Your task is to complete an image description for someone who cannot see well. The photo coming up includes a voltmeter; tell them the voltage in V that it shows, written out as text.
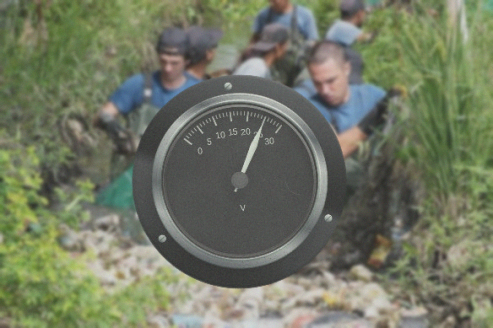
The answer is 25 V
